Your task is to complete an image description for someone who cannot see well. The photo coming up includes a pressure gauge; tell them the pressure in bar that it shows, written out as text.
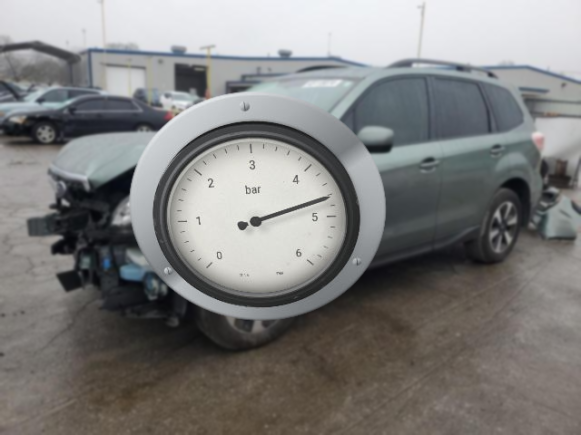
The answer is 4.6 bar
